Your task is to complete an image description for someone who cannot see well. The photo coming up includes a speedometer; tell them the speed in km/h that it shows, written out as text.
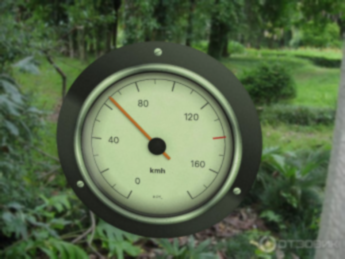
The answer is 65 km/h
